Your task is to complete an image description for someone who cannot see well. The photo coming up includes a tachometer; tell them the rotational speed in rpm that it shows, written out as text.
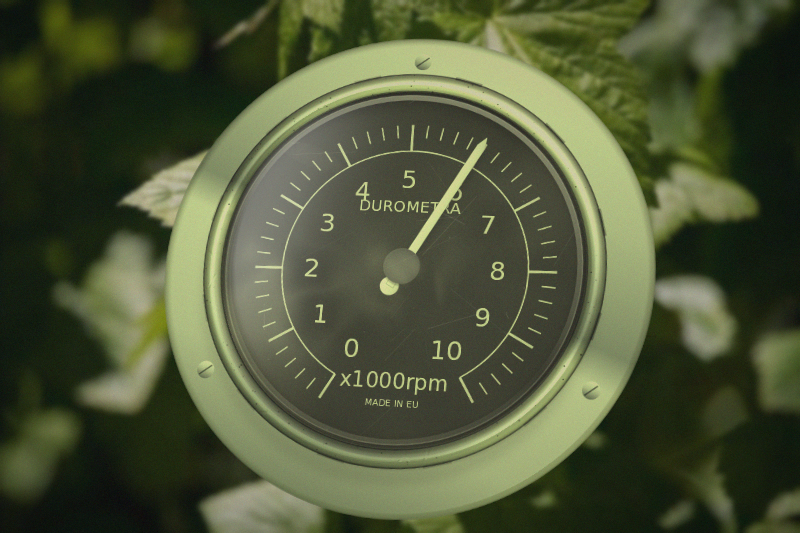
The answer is 6000 rpm
